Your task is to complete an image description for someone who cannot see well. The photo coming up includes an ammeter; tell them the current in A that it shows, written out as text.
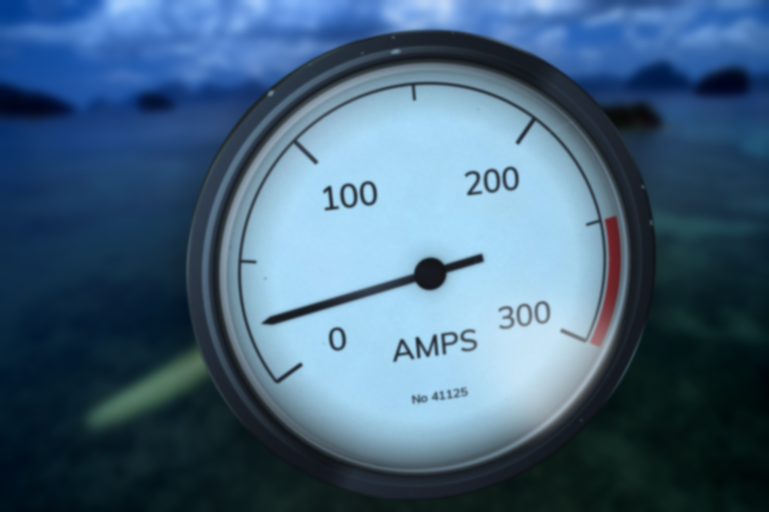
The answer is 25 A
